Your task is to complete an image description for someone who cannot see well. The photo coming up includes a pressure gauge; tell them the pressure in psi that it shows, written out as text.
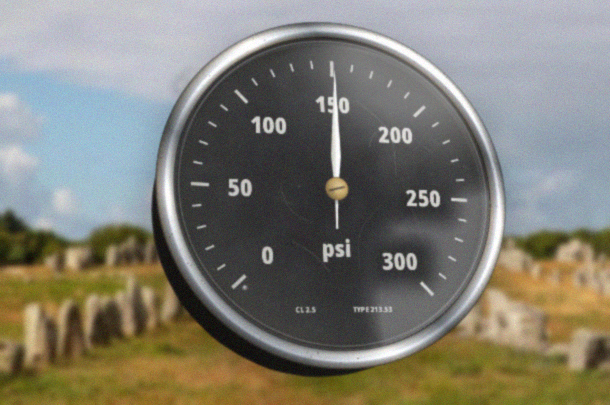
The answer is 150 psi
